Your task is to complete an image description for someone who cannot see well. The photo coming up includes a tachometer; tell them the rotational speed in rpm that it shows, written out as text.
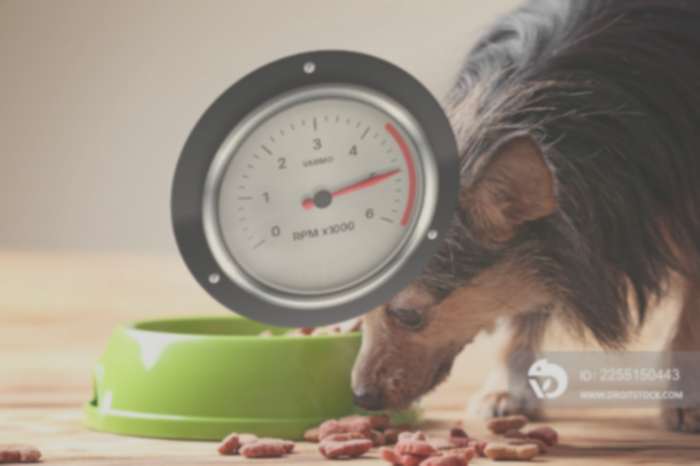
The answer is 5000 rpm
